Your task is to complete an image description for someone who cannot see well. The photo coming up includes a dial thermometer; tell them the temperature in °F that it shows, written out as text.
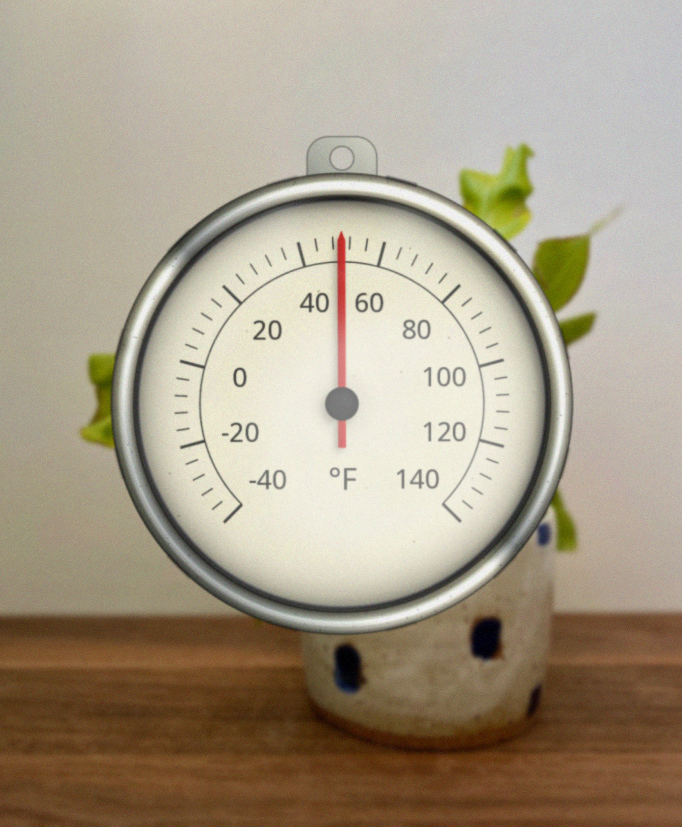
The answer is 50 °F
